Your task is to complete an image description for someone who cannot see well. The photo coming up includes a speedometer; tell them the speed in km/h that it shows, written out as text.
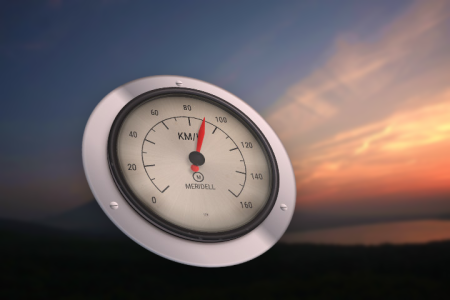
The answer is 90 km/h
